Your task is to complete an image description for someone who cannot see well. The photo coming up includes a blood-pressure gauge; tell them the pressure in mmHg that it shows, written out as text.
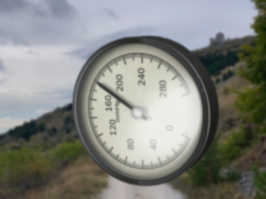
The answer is 180 mmHg
